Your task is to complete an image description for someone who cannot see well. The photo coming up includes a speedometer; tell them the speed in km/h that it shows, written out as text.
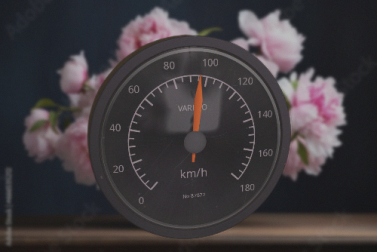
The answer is 95 km/h
